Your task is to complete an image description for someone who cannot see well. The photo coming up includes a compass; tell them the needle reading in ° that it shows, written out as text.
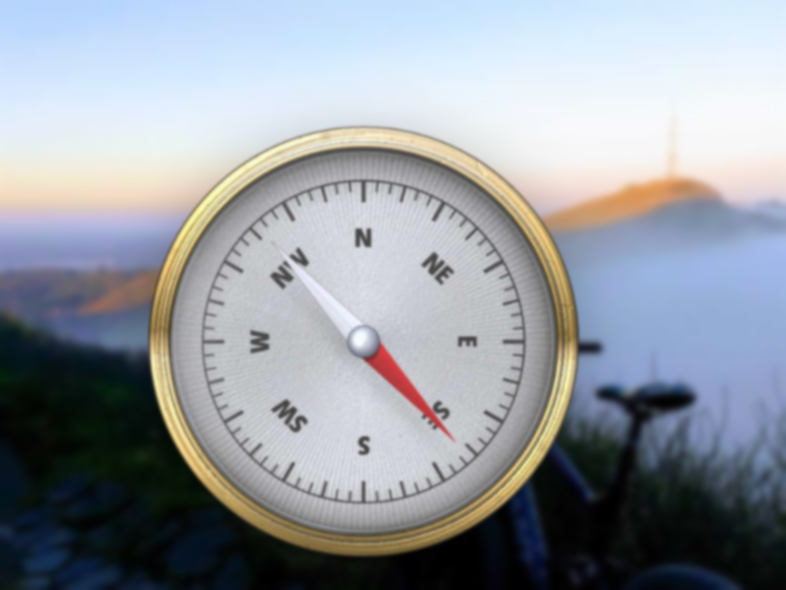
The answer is 137.5 °
